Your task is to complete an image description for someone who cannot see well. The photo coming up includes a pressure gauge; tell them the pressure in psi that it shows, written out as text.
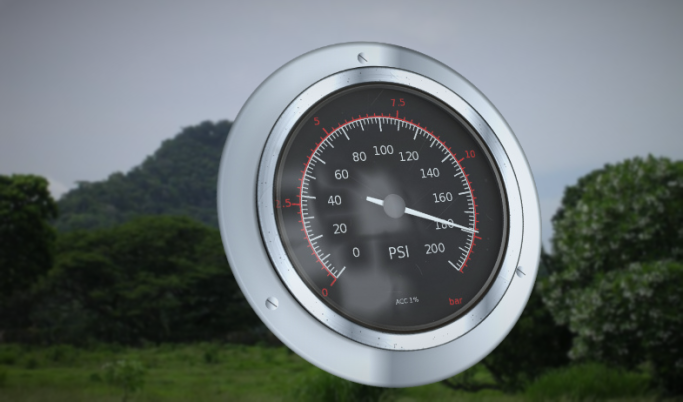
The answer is 180 psi
